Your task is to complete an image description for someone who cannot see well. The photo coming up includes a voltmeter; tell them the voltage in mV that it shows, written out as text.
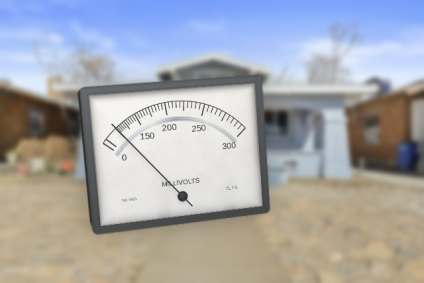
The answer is 100 mV
